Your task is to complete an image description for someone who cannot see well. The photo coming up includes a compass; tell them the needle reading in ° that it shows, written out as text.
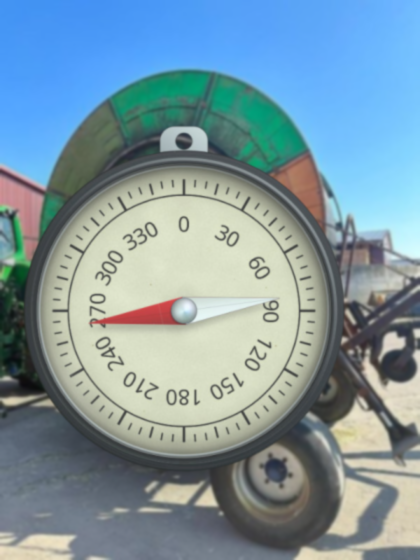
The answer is 262.5 °
